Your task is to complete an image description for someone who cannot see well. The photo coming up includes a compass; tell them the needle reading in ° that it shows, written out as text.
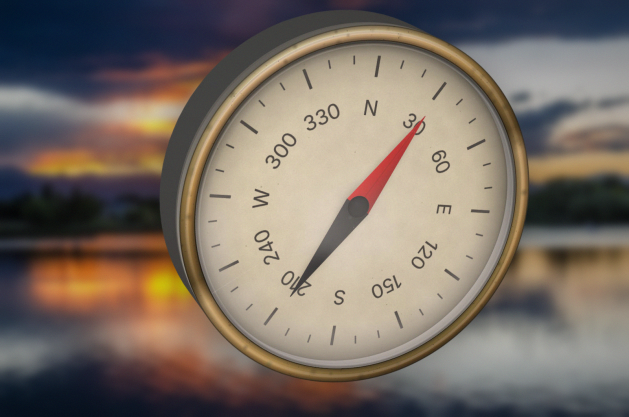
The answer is 30 °
